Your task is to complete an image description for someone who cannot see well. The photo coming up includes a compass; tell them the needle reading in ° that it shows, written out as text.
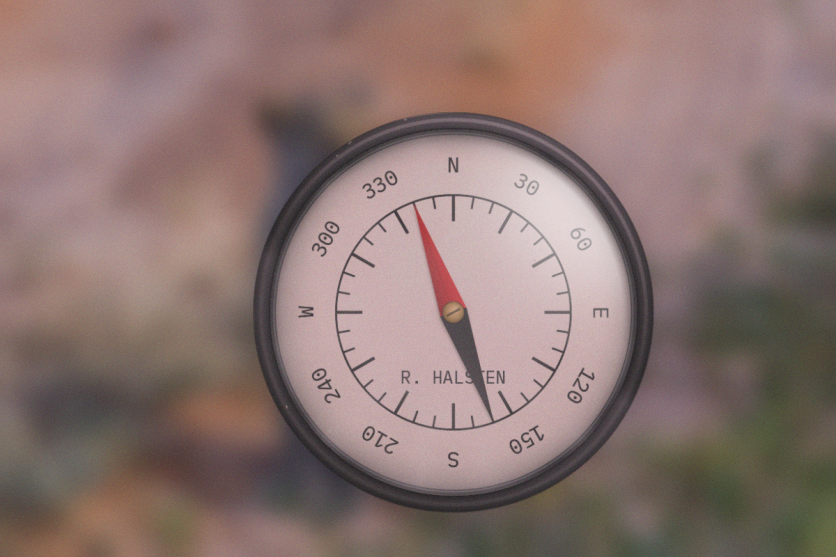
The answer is 340 °
